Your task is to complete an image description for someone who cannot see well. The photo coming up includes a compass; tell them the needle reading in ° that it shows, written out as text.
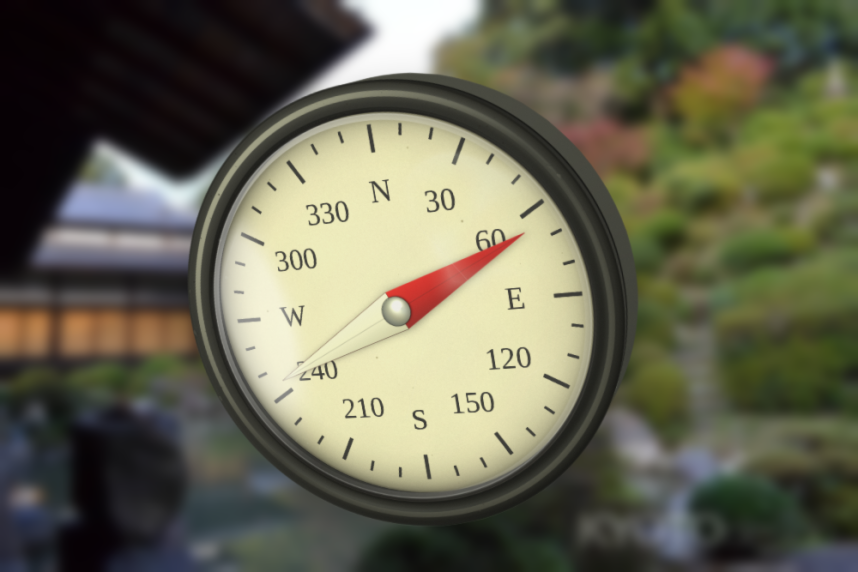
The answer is 65 °
